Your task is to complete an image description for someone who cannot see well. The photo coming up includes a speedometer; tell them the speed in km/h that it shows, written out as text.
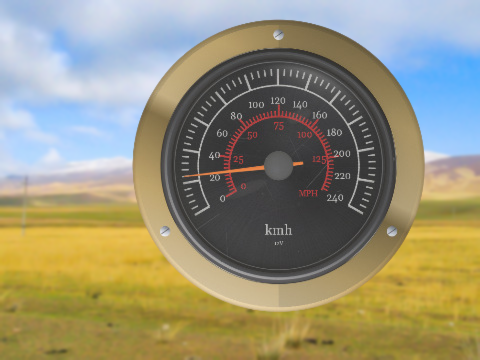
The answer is 24 km/h
